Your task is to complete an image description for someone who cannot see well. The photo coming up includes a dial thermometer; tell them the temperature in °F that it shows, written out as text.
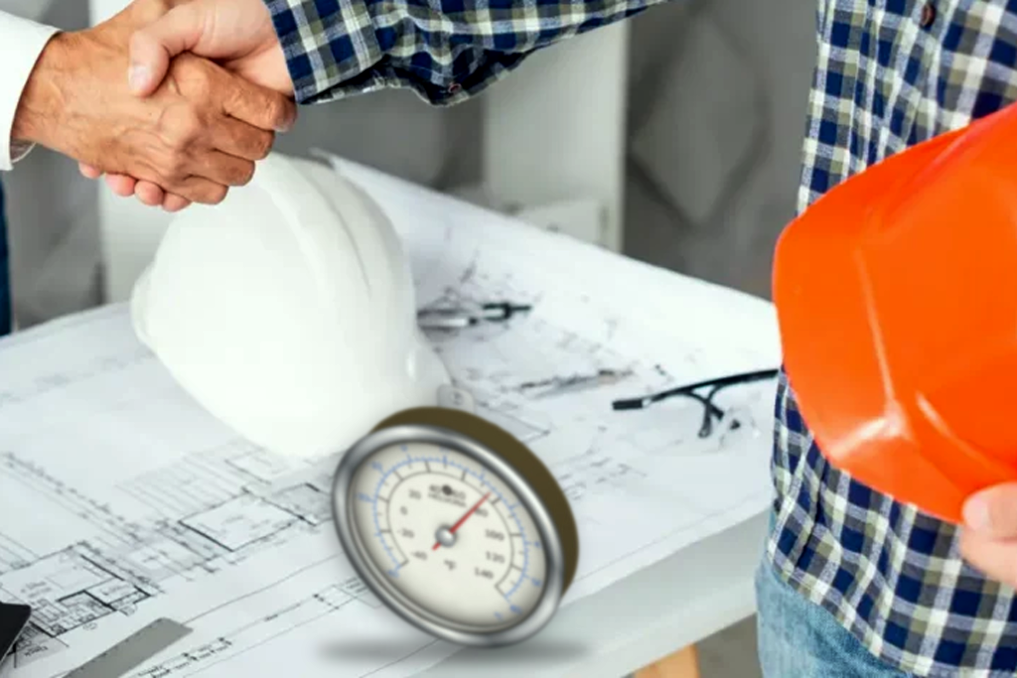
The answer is 75 °F
